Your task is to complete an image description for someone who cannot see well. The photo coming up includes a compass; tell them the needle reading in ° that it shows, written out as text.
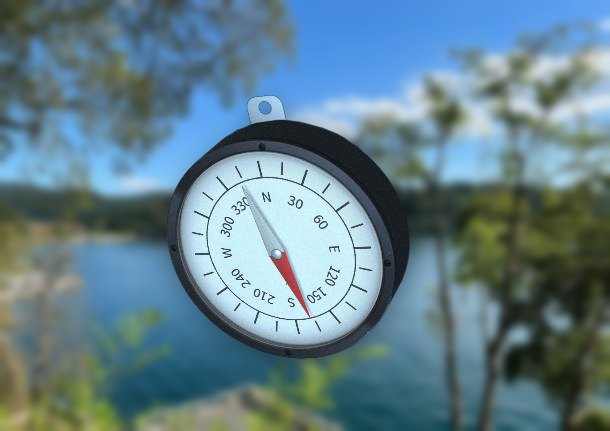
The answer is 165 °
